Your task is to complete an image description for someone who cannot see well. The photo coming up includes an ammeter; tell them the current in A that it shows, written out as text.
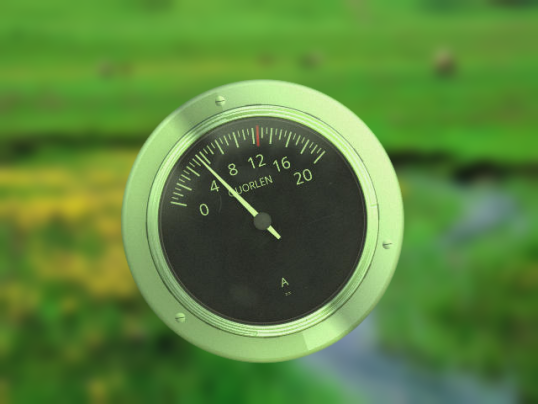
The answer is 5.5 A
